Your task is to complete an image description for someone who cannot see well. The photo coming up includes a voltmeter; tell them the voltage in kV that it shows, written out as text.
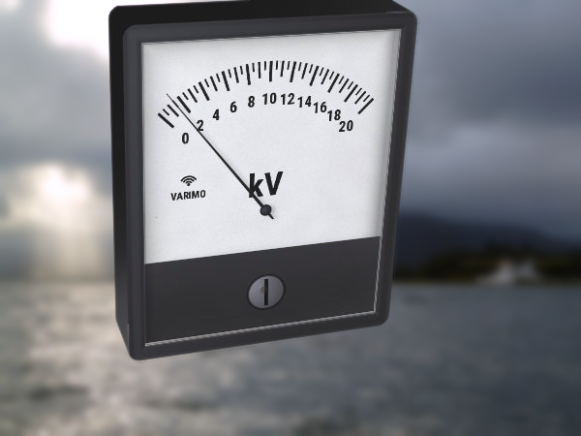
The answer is 1.5 kV
